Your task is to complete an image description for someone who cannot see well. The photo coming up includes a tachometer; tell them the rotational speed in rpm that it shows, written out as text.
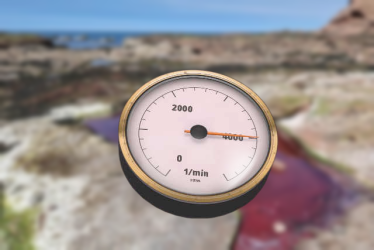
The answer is 4000 rpm
